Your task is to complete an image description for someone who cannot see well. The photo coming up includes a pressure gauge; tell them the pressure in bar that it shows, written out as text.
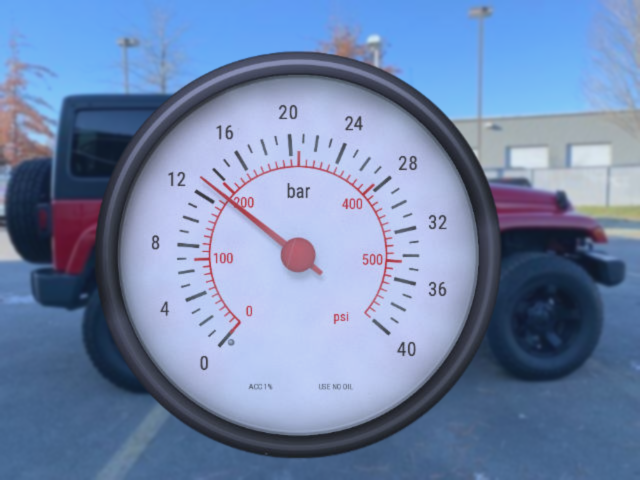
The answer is 13 bar
